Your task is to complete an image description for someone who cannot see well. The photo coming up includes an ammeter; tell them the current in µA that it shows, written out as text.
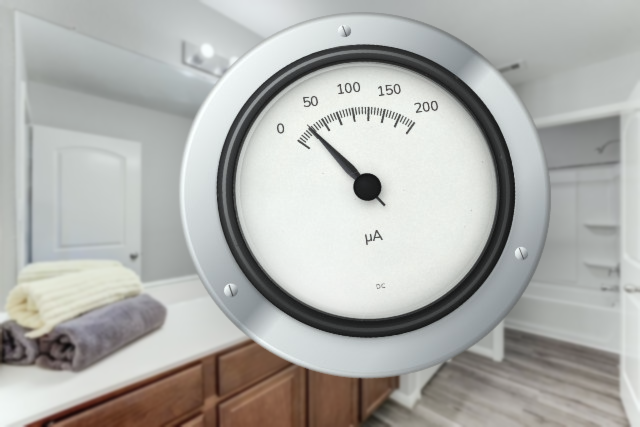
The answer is 25 µA
